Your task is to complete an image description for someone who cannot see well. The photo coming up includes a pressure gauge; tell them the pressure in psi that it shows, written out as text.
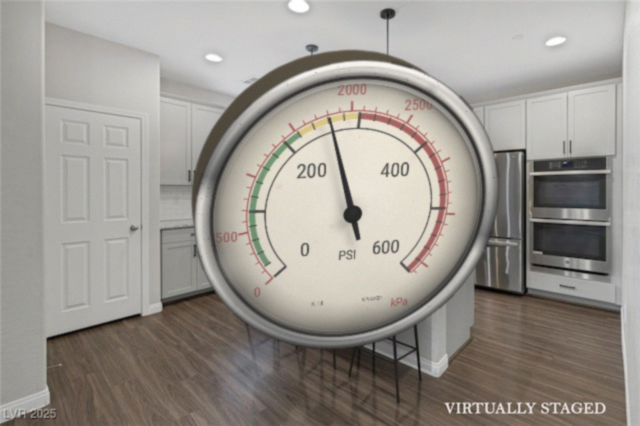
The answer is 260 psi
